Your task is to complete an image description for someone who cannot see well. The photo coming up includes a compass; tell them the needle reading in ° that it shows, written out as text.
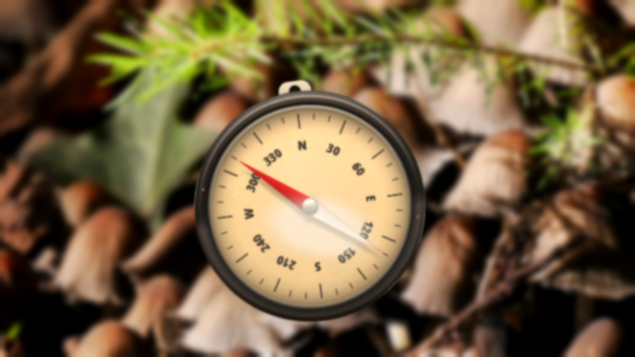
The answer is 310 °
